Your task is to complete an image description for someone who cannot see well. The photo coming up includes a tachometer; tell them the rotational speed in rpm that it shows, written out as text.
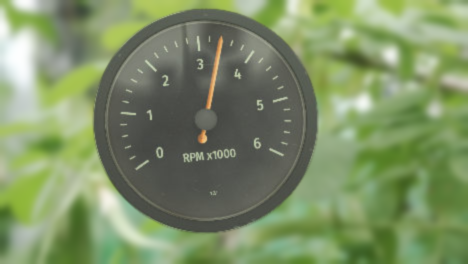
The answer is 3400 rpm
